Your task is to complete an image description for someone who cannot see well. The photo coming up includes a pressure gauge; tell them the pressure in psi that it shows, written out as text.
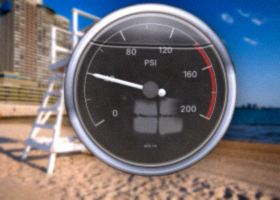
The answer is 40 psi
